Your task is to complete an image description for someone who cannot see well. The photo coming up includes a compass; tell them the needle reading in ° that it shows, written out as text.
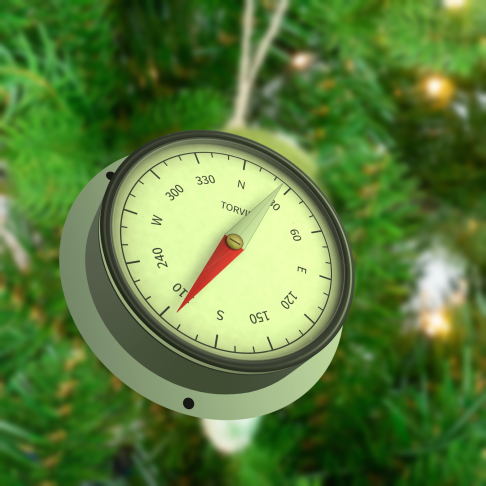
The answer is 205 °
